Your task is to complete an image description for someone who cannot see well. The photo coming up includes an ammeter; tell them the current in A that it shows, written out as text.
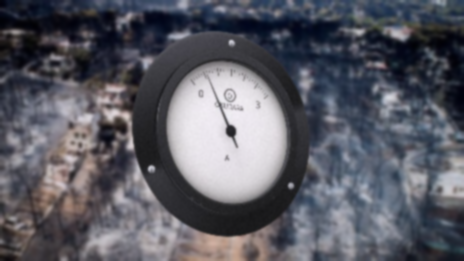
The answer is 0.5 A
